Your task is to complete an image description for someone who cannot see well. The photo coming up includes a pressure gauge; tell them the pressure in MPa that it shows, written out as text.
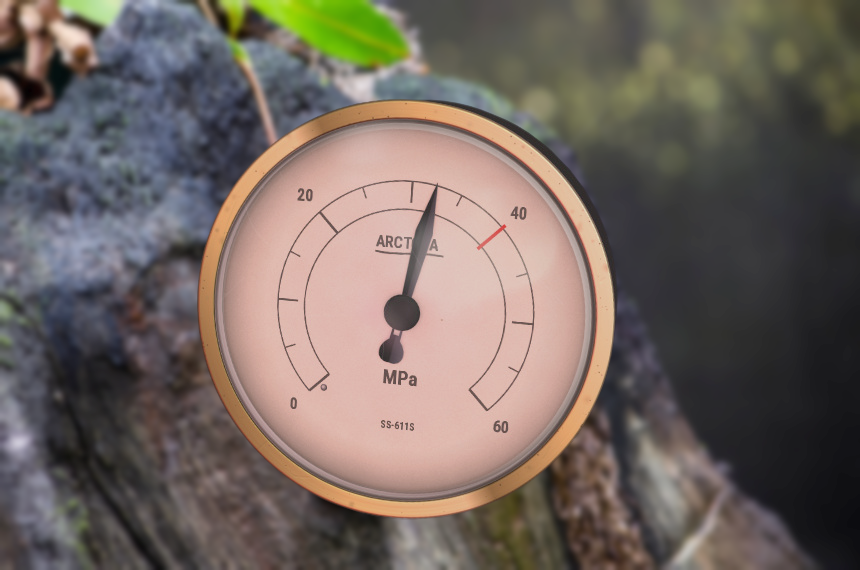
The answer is 32.5 MPa
